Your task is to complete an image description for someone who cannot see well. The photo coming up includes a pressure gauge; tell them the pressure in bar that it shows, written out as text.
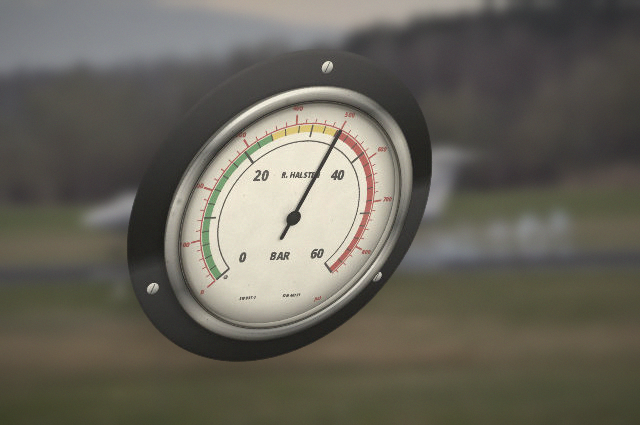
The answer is 34 bar
